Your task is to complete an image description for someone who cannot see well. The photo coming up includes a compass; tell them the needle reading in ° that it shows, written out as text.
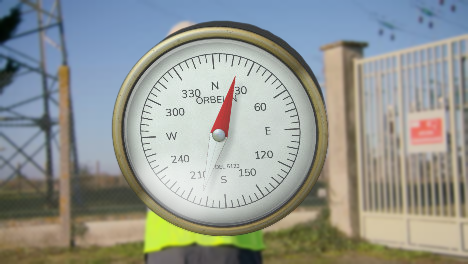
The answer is 20 °
